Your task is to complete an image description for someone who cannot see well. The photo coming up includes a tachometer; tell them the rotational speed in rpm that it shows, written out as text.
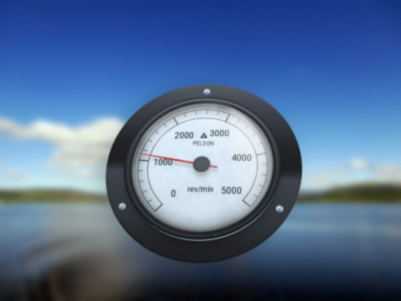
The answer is 1100 rpm
